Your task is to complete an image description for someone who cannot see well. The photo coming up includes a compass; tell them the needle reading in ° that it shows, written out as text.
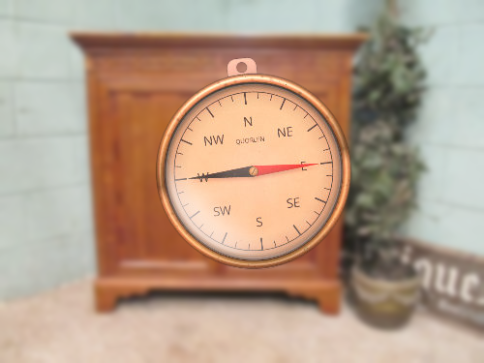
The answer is 90 °
